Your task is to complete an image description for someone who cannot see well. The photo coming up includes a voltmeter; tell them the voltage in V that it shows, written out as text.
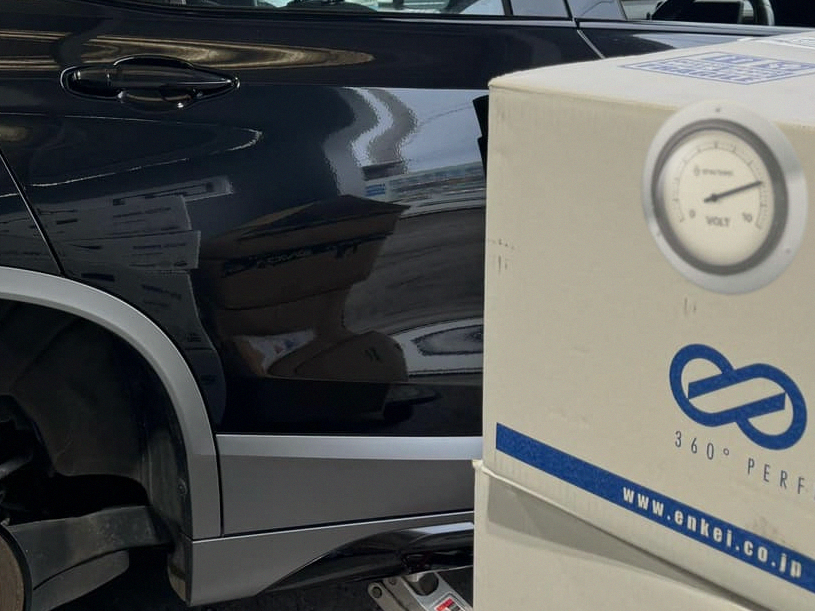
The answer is 8 V
